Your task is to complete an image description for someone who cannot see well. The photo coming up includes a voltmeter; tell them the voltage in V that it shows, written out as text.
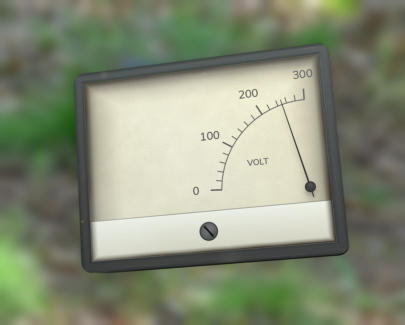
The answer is 250 V
